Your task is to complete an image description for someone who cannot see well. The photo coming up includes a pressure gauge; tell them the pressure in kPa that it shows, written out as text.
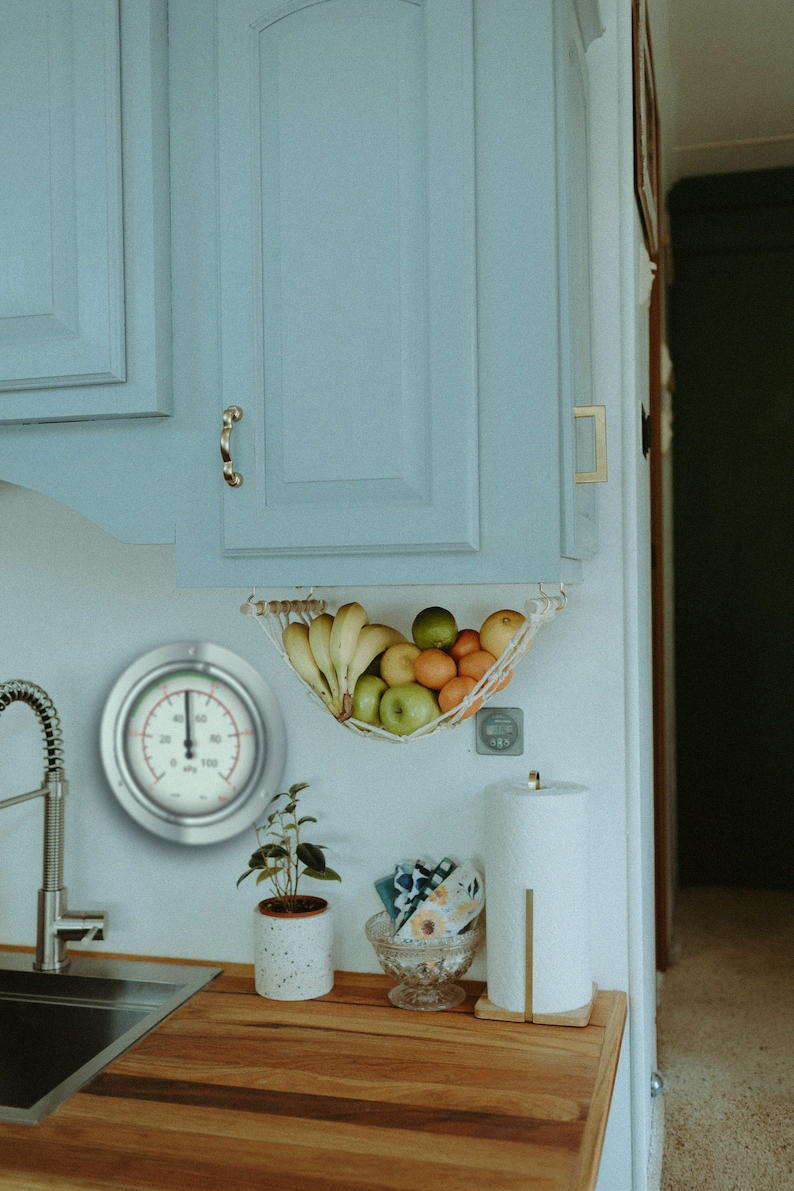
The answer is 50 kPa
